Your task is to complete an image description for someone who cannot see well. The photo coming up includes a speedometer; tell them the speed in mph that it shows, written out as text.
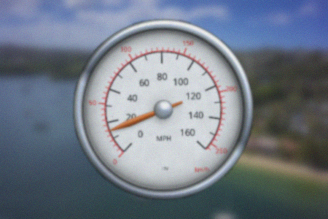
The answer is 15 mph
